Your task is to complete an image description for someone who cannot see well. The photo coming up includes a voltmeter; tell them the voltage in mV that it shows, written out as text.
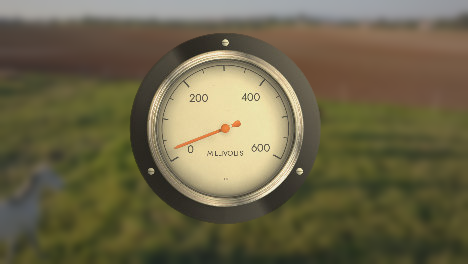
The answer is 25 mV
